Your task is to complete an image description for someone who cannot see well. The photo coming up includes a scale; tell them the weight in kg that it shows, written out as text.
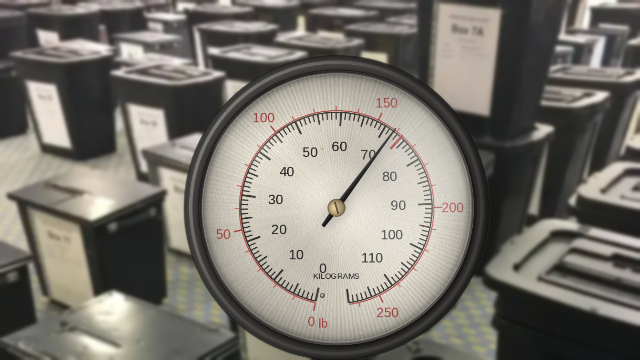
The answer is 72 kg
